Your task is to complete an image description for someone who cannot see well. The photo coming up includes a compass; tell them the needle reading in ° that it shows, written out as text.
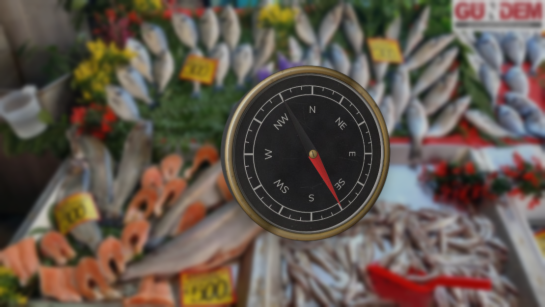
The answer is 150 °
